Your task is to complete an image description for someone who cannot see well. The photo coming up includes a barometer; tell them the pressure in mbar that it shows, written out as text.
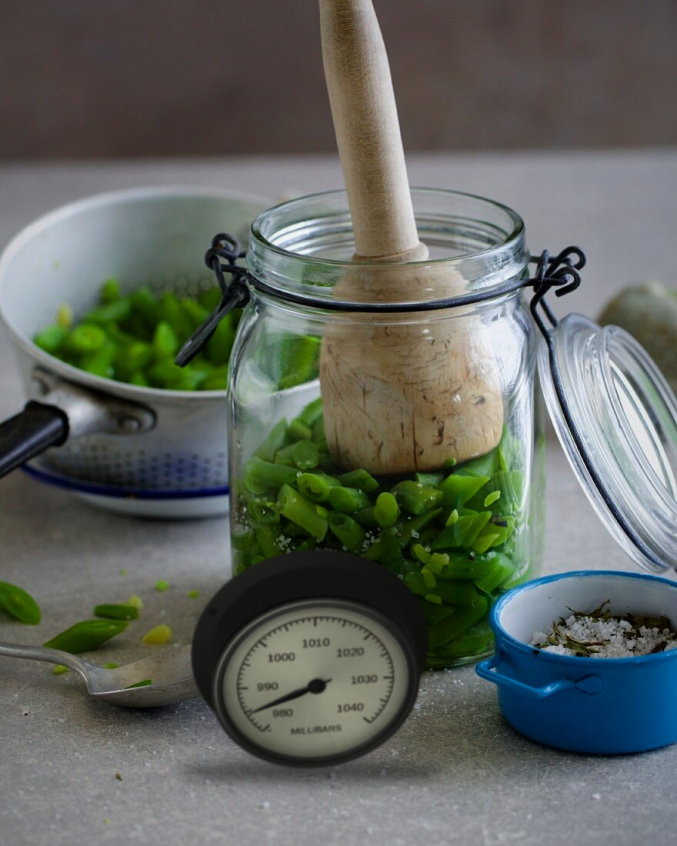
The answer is 985 mbar
